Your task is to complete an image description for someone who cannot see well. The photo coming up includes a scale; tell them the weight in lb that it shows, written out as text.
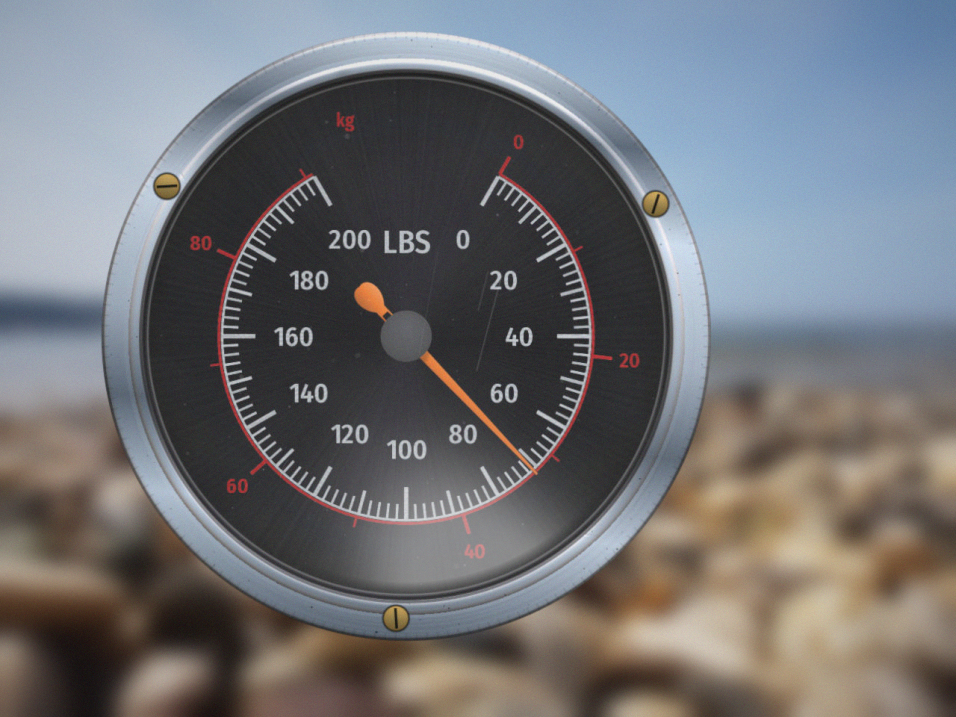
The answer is 71 lb
